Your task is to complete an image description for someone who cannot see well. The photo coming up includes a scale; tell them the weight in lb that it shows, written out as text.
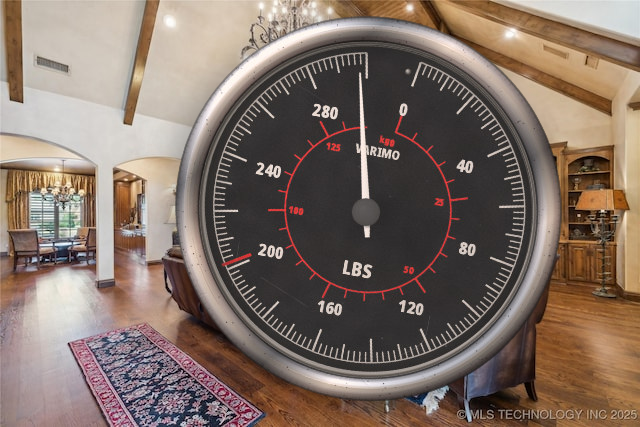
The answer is 298 lb
